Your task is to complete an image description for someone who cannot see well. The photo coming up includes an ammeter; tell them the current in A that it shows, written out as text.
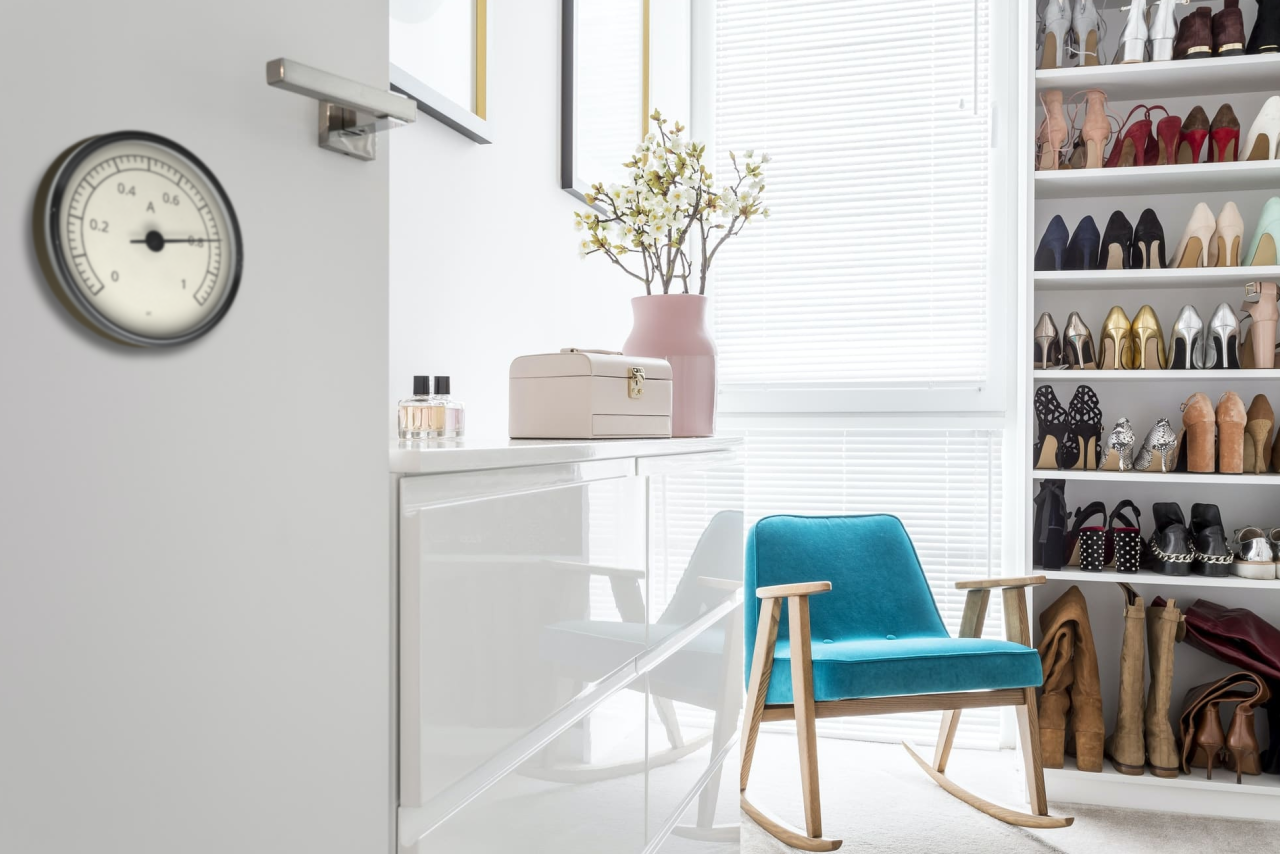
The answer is 0.8 A
